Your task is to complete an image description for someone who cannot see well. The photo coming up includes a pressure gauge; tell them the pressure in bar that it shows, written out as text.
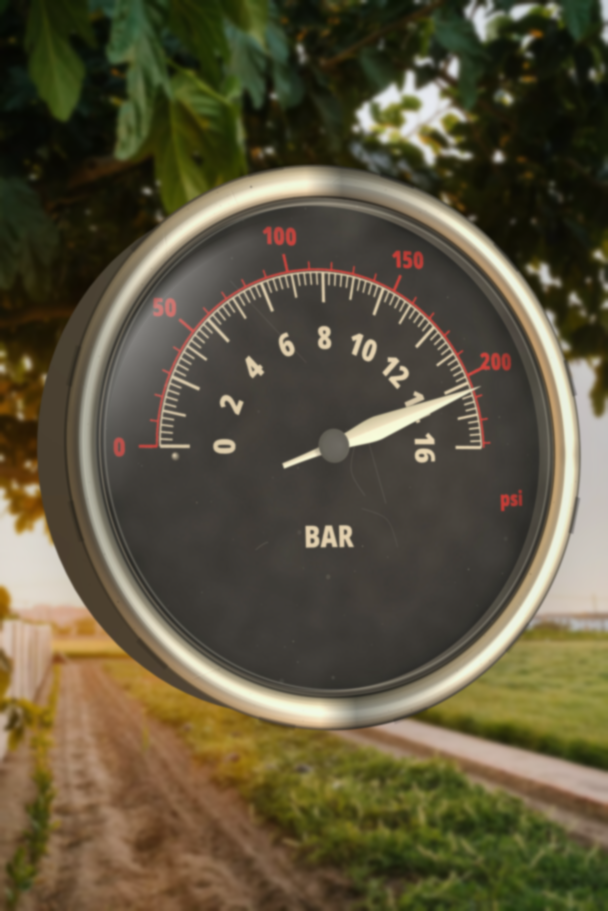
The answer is 14.2 bar
